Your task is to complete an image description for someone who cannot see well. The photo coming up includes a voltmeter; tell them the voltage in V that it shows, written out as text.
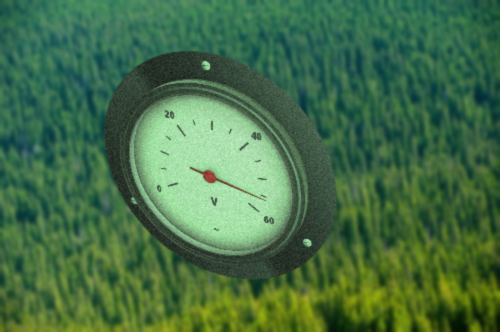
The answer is 55 V
